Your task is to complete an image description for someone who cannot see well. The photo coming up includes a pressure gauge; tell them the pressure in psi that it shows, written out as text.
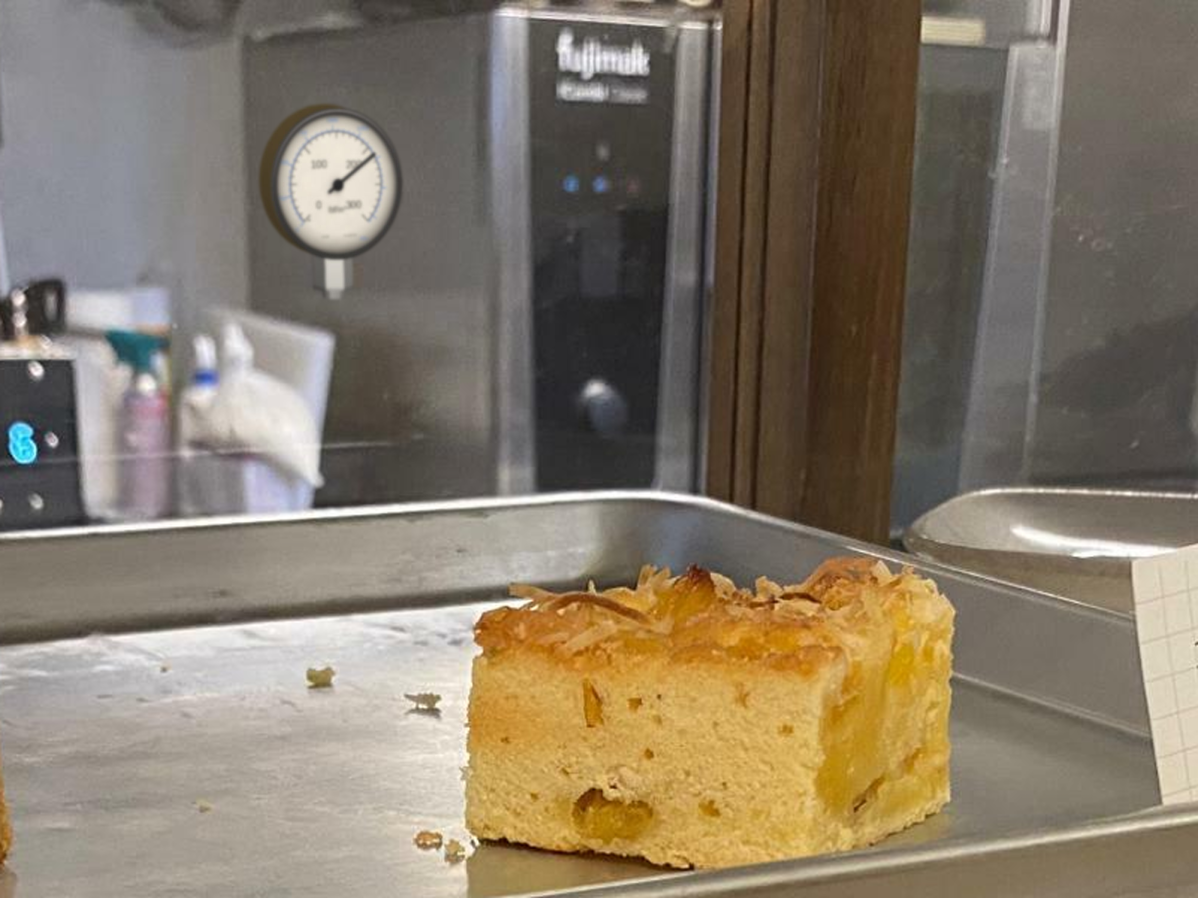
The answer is 210 psi
